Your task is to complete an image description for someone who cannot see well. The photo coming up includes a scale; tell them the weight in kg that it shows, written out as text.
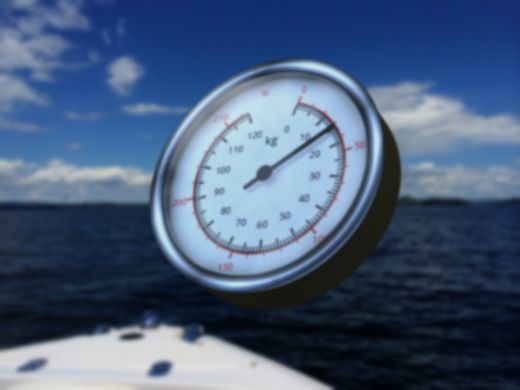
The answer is 15 kg
